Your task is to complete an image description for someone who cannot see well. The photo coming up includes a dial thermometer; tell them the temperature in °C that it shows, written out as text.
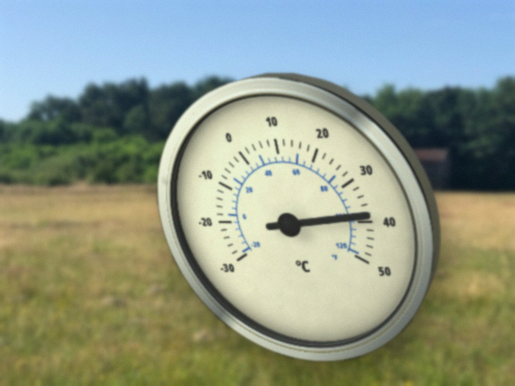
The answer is 38 °C
